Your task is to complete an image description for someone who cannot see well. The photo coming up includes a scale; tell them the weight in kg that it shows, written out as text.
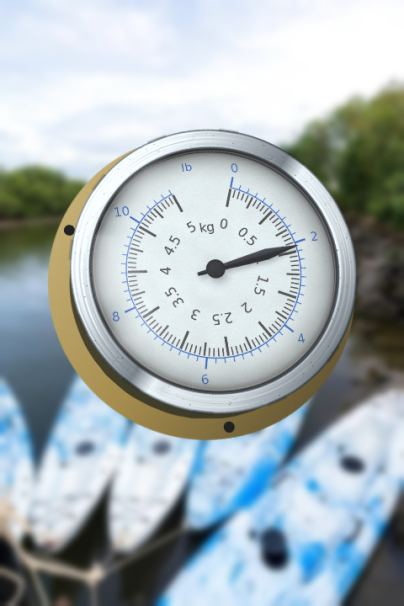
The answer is 0.95 kg
